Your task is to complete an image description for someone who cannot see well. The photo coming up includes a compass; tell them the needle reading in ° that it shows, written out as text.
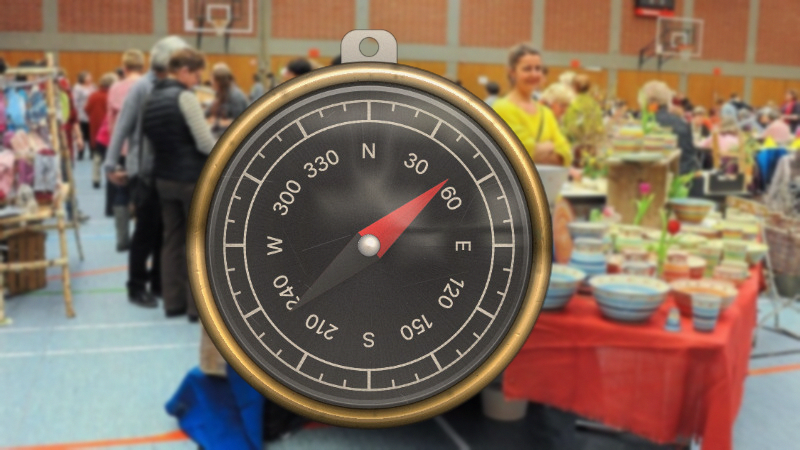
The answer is 50 °
